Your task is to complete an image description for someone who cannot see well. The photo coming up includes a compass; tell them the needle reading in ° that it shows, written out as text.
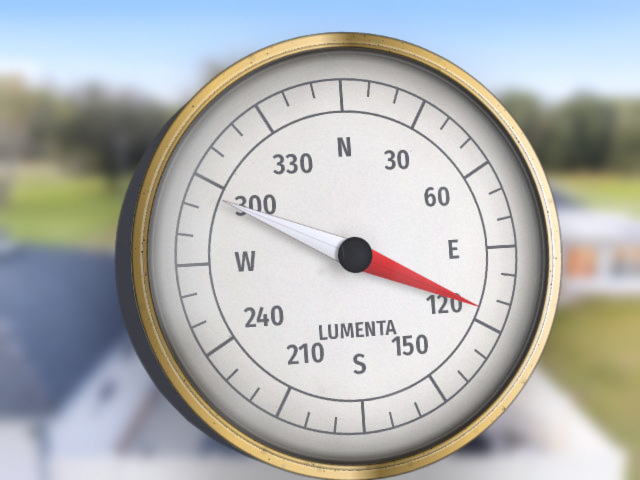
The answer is 115 °
